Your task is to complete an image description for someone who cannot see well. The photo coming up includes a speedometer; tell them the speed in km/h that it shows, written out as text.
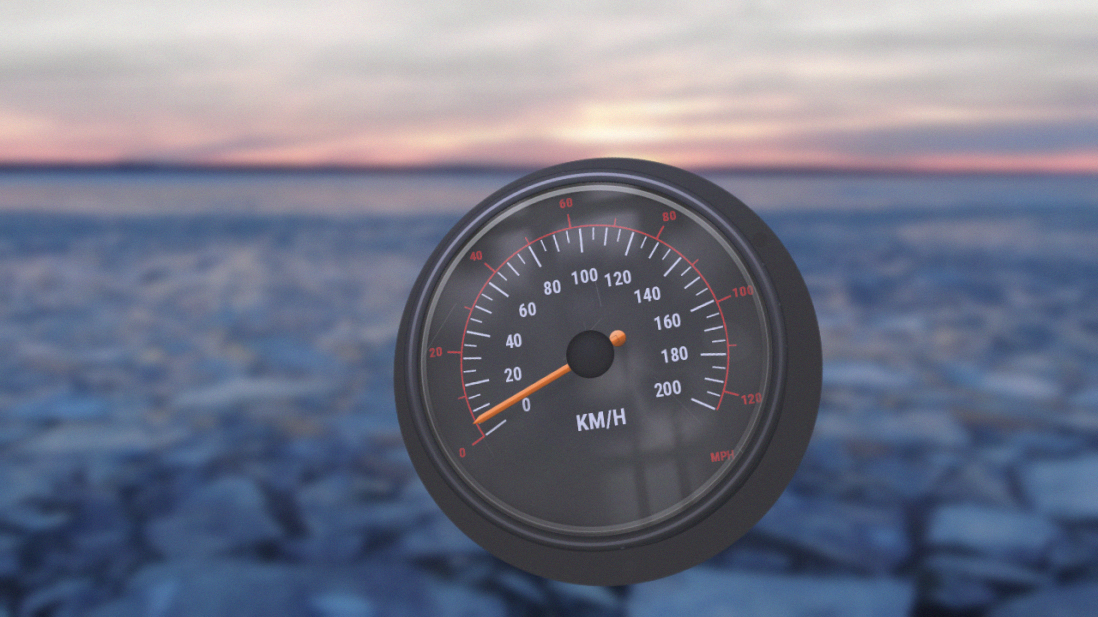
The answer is 5 km/h
